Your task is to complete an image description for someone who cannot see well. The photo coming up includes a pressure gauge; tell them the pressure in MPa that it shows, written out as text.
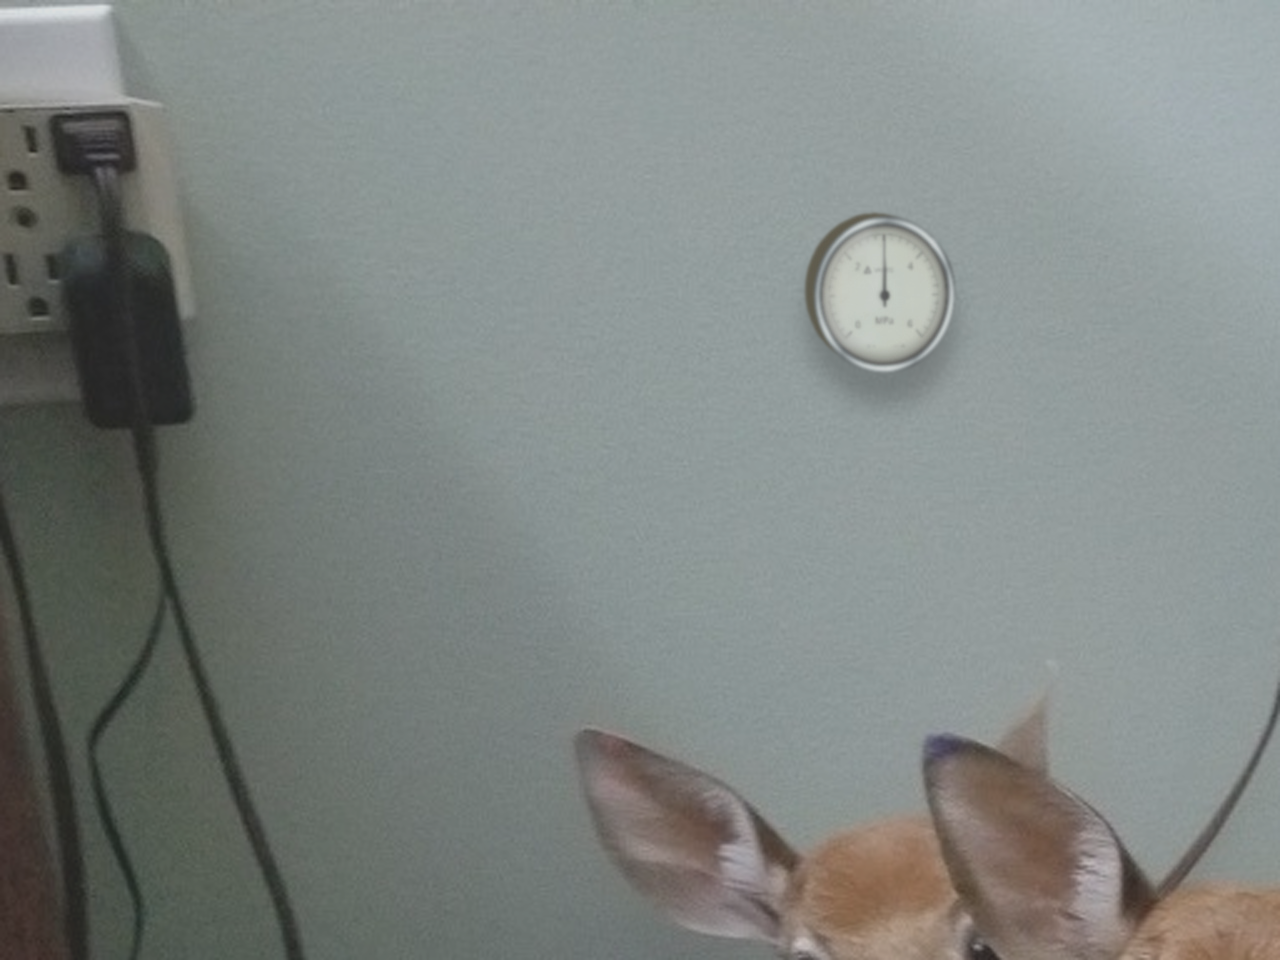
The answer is 3 MPa
